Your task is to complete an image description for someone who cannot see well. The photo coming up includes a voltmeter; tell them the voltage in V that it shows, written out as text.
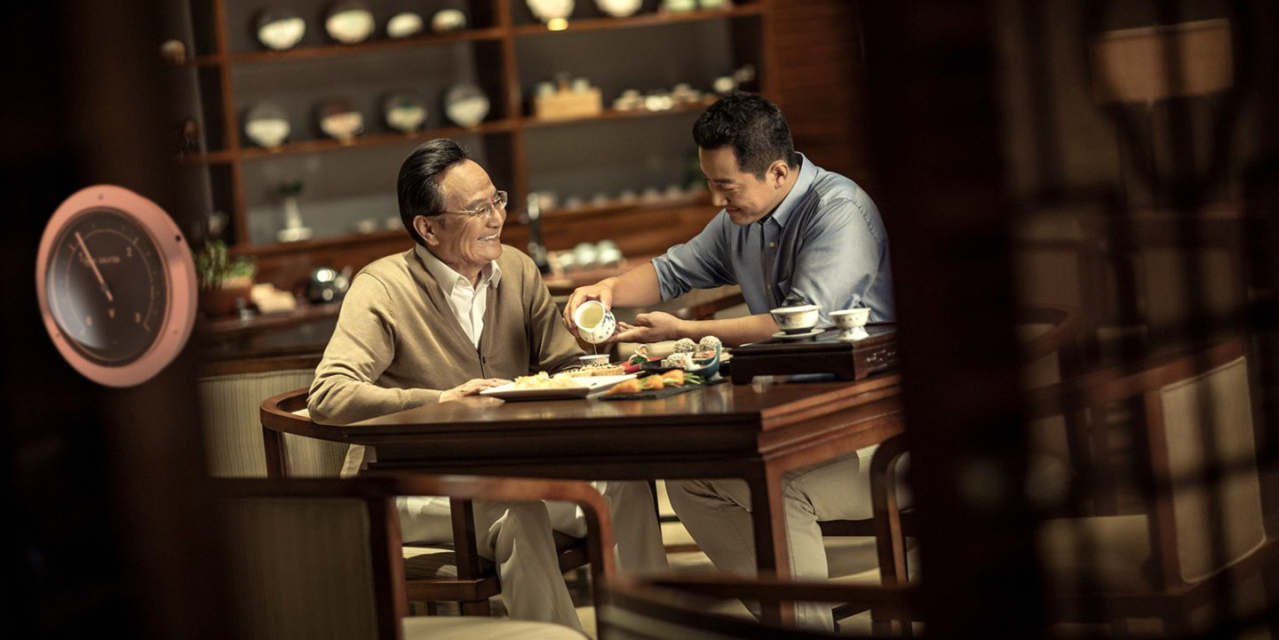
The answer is 1.2 V
